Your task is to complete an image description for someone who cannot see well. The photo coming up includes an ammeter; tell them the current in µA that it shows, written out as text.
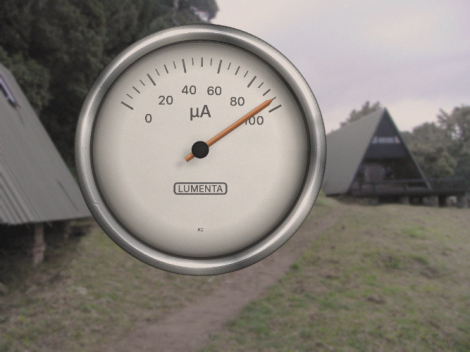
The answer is 95 µA
